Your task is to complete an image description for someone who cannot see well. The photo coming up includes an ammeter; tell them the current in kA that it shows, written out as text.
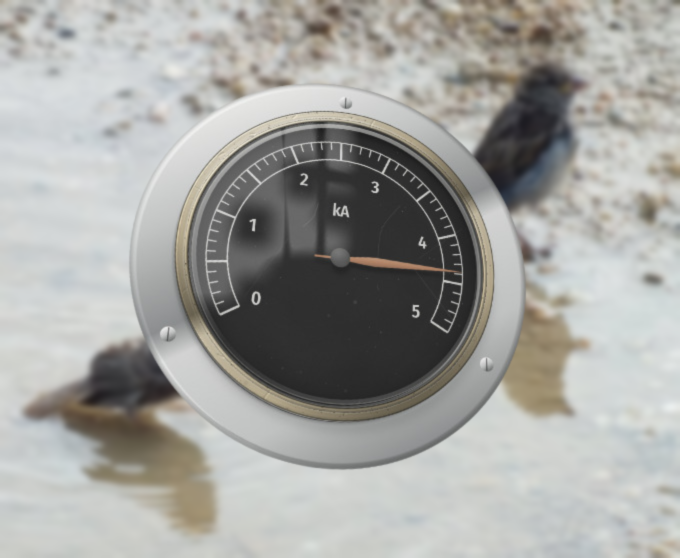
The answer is 4.4 kA
